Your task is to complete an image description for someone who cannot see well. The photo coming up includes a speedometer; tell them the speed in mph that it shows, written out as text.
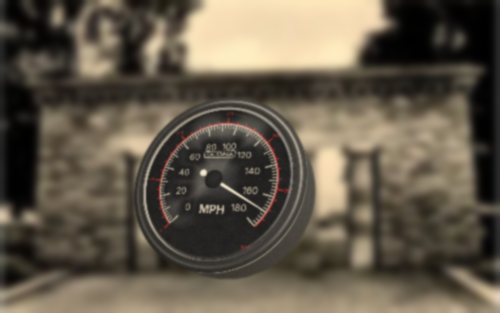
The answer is 170 mph
